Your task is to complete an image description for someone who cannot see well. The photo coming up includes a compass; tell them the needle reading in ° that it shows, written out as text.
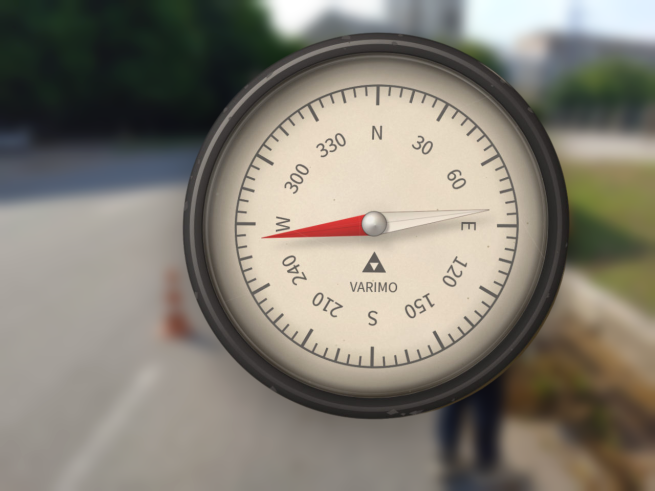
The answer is 262.5 °
